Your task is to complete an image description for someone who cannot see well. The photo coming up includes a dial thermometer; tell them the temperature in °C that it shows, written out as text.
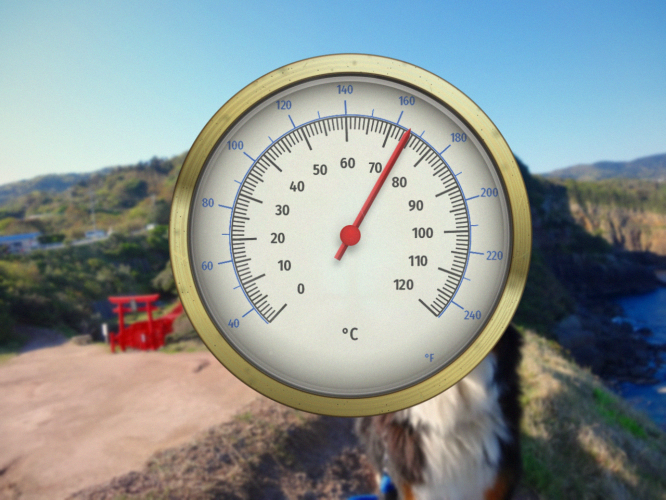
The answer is 74 °C
